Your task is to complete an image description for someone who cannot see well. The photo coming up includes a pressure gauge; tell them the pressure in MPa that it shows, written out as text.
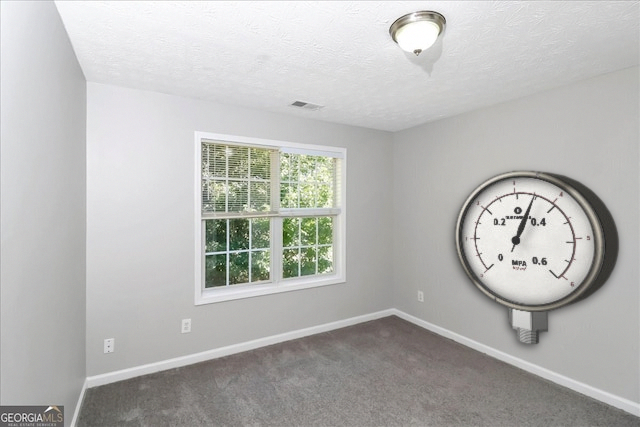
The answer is 0.35 MPa
